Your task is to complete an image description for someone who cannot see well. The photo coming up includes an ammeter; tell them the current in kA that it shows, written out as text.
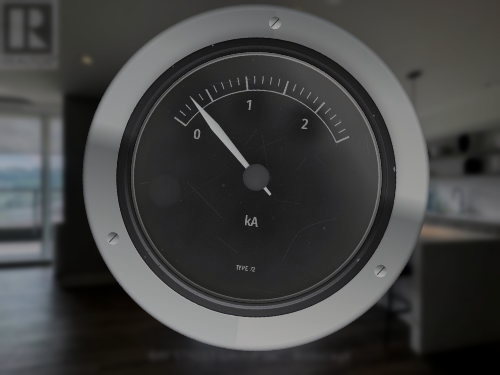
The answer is 0.3 kA
